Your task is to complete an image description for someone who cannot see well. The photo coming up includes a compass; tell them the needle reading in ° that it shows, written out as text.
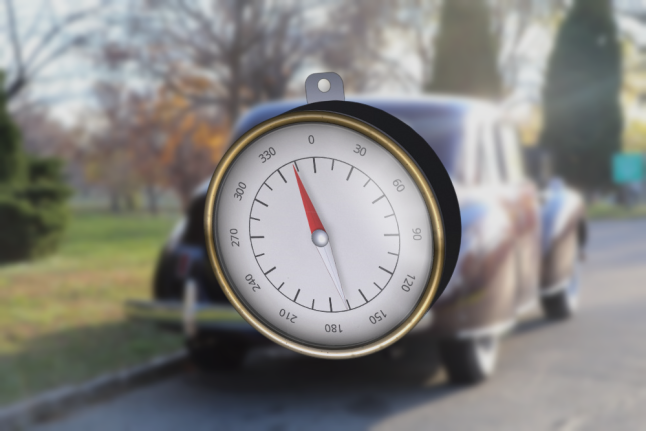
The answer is 345 °
